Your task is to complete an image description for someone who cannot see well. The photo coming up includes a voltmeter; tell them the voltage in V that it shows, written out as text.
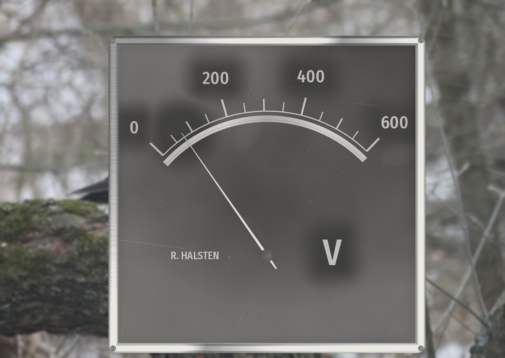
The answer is 75 V
